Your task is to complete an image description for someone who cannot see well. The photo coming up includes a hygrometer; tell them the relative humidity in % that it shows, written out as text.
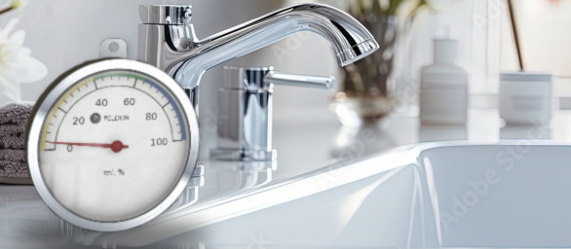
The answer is 4 %
